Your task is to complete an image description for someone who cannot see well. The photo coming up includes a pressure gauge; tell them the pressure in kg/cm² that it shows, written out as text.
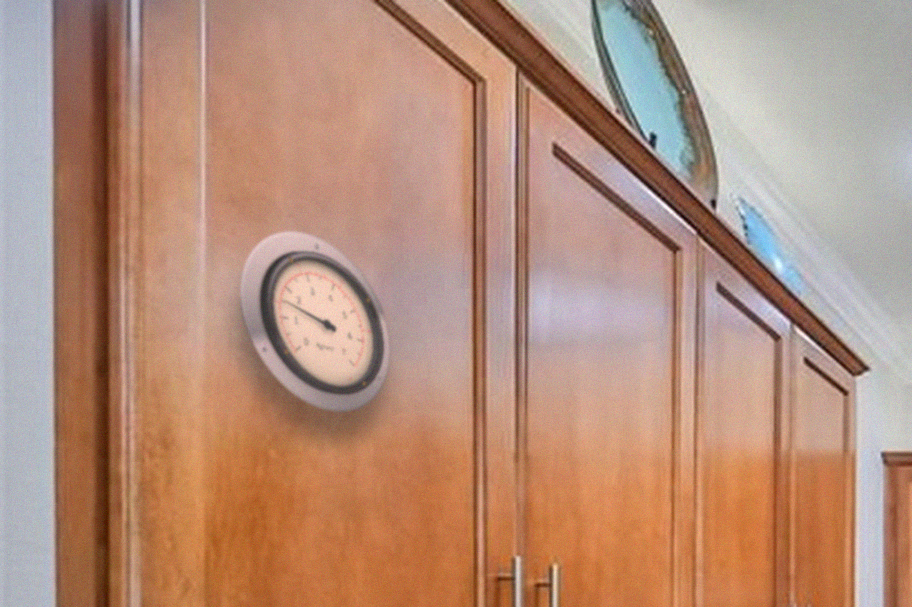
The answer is 1.5 kg/cm²
